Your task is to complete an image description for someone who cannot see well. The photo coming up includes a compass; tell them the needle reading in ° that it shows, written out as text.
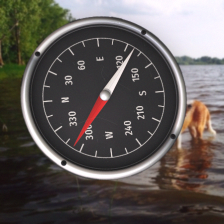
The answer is 307.5 °
